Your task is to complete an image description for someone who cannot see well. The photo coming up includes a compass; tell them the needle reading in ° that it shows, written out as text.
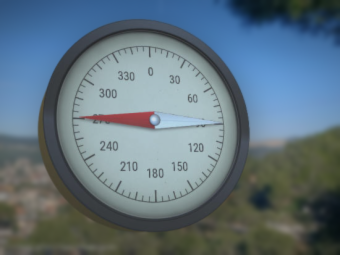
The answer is 270 °
